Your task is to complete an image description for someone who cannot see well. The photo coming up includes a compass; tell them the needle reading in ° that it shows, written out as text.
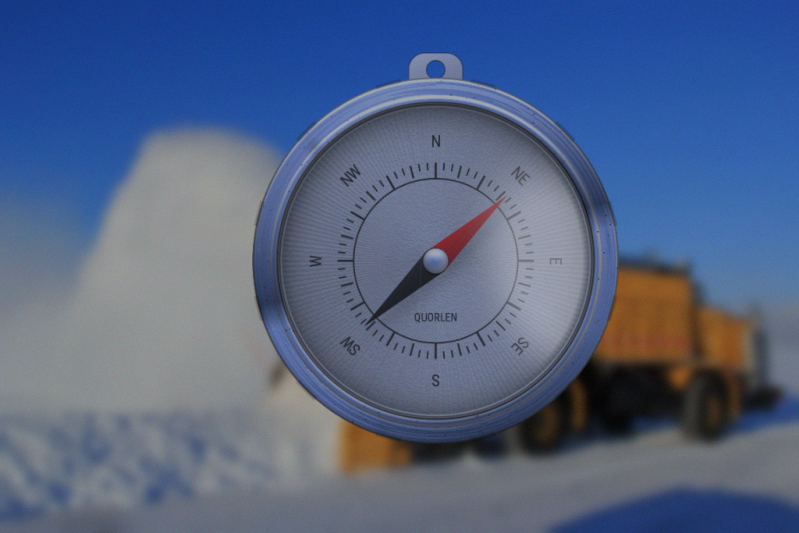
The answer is 47.5 °
